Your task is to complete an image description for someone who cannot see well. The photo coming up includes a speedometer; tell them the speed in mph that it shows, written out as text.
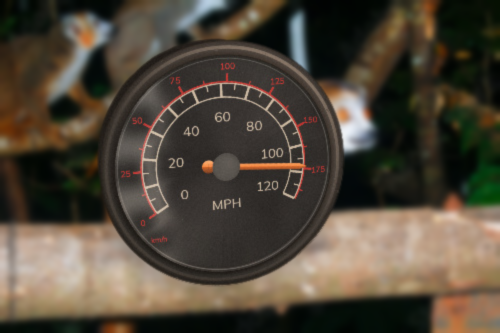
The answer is 107.5 mph
